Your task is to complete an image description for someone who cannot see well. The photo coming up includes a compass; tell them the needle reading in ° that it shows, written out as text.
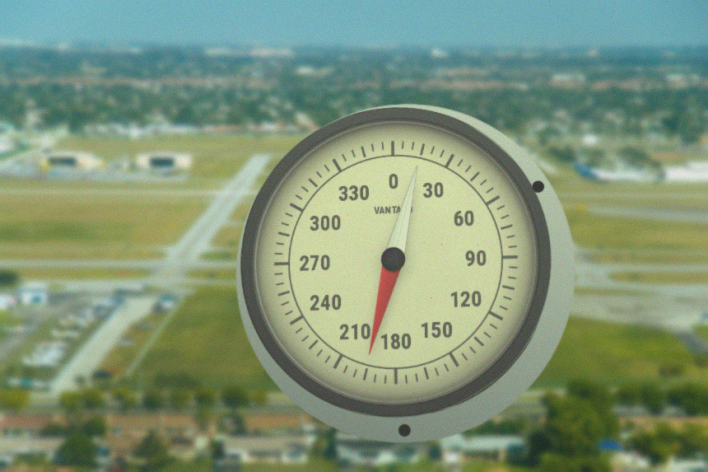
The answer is 195 °
